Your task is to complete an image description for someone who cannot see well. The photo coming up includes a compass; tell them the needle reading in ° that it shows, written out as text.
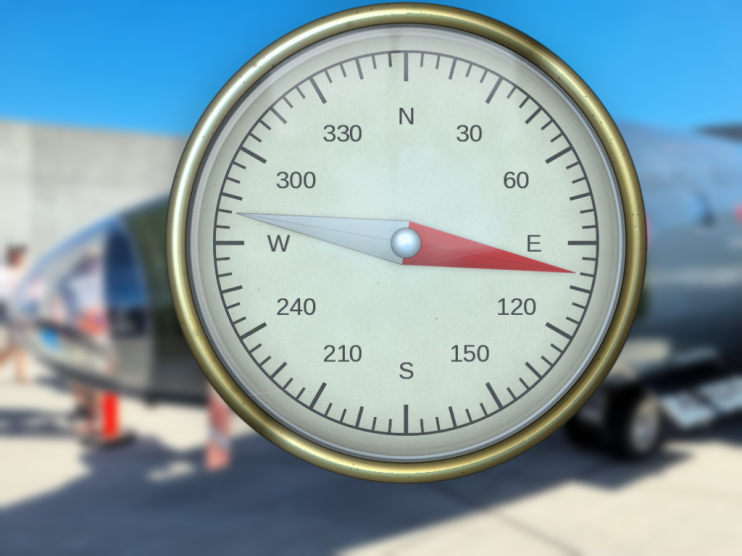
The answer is 100 °
